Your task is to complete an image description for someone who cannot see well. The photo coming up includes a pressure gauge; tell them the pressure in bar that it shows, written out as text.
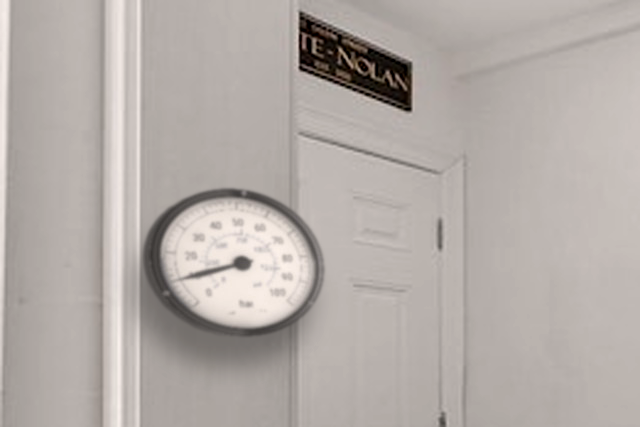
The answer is 10 bar
